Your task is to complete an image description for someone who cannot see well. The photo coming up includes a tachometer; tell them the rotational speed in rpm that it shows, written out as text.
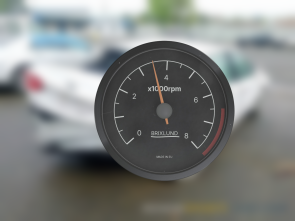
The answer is 3500 rpm
